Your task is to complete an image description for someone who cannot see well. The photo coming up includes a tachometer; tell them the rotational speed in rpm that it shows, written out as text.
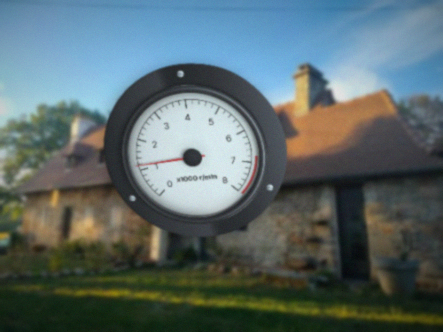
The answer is 1200 rpm
